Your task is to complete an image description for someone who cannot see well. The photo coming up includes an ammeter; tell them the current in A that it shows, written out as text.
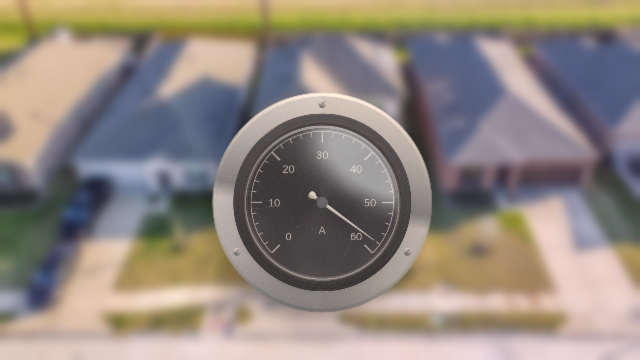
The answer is 58 A
